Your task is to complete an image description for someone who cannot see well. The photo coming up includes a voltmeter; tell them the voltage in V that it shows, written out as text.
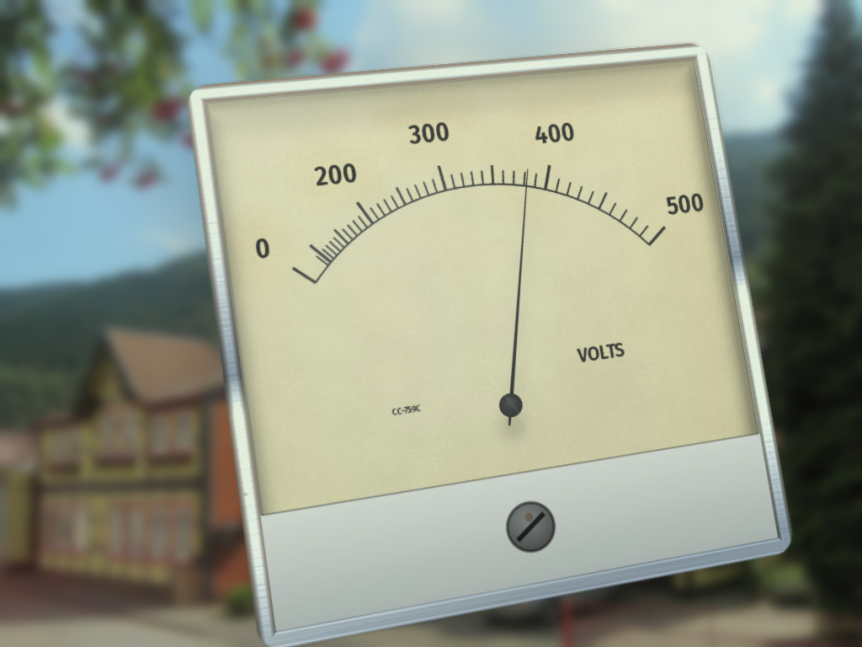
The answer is 380 V
